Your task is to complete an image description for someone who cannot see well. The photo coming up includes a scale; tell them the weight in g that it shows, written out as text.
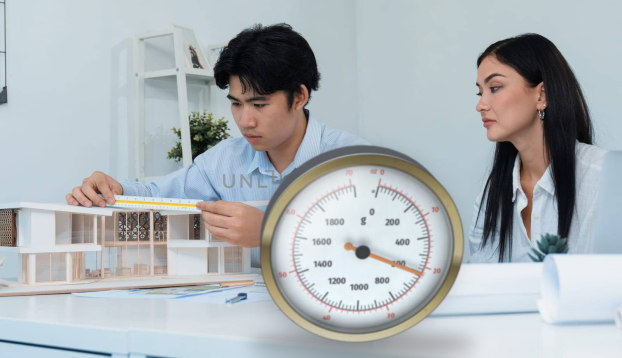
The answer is 600 g
